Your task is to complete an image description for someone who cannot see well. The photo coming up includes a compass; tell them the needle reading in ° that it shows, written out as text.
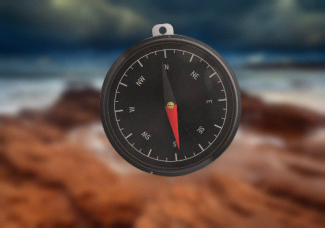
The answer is 175 °
